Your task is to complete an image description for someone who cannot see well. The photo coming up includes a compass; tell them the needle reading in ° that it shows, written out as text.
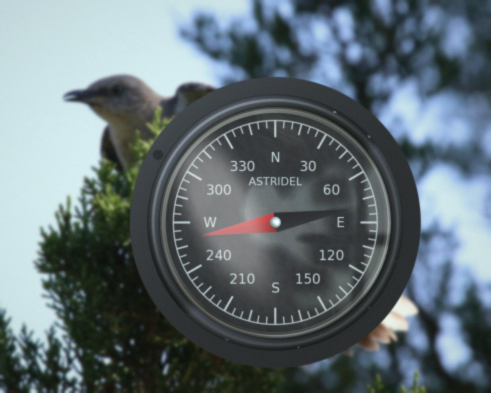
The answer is 260 °
